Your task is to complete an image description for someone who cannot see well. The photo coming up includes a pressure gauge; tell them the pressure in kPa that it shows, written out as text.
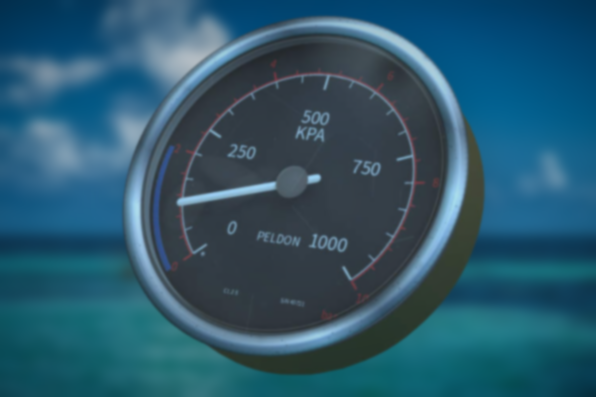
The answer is 100 kPa
